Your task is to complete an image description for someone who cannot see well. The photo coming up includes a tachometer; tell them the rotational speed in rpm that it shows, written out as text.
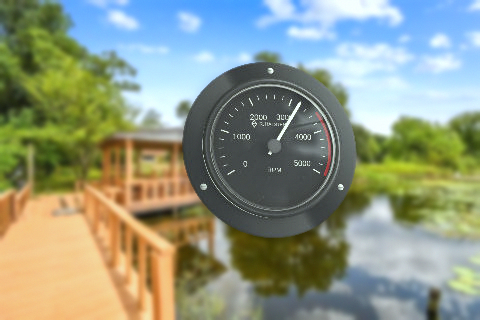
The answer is 3200 rpm
